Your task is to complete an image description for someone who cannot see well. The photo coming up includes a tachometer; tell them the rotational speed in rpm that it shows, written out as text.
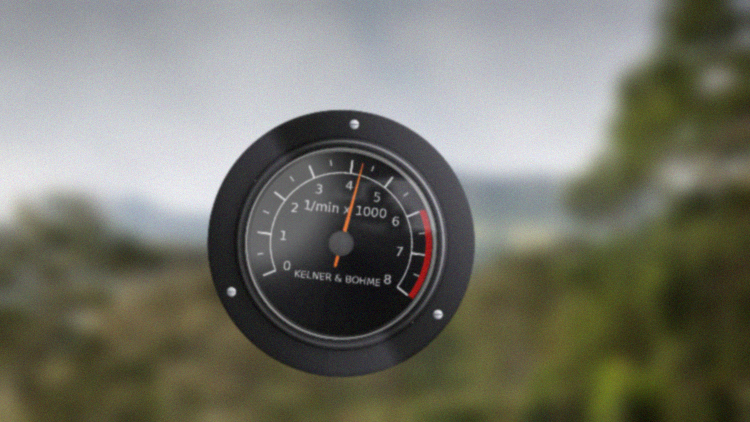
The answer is 4250 rpm
